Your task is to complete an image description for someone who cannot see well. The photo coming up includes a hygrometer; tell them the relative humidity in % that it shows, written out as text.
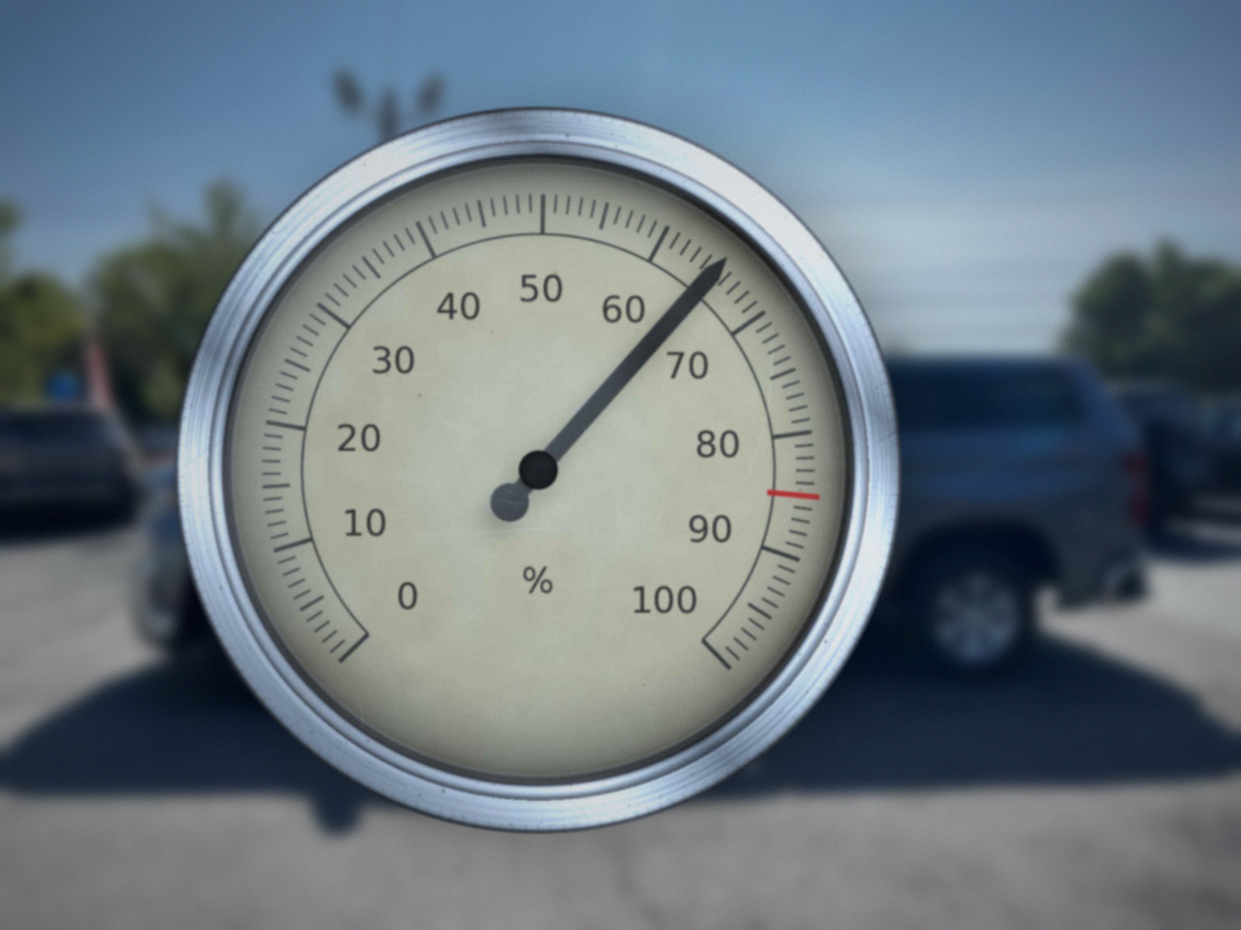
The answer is 65 %
